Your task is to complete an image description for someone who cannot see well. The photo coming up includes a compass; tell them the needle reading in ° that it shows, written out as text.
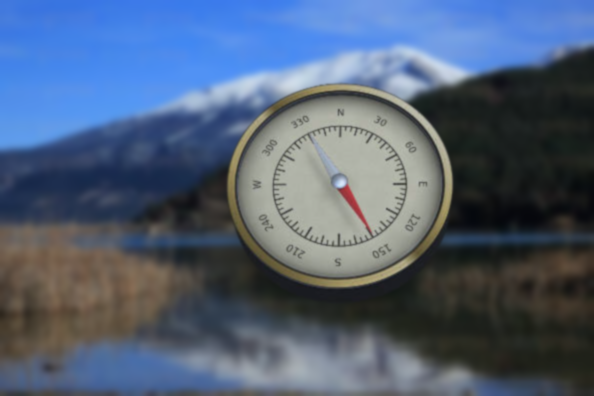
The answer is 150 °
